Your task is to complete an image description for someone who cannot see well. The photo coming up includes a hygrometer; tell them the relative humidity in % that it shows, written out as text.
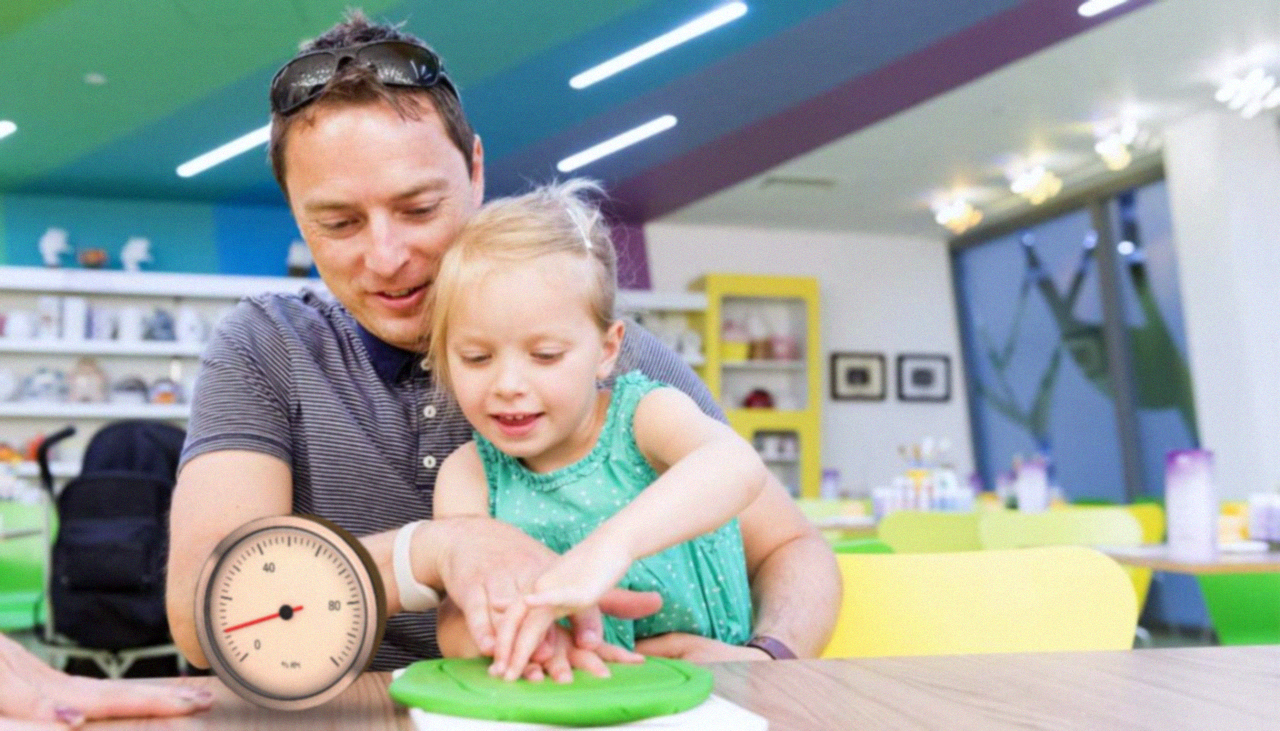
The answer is 10 %
